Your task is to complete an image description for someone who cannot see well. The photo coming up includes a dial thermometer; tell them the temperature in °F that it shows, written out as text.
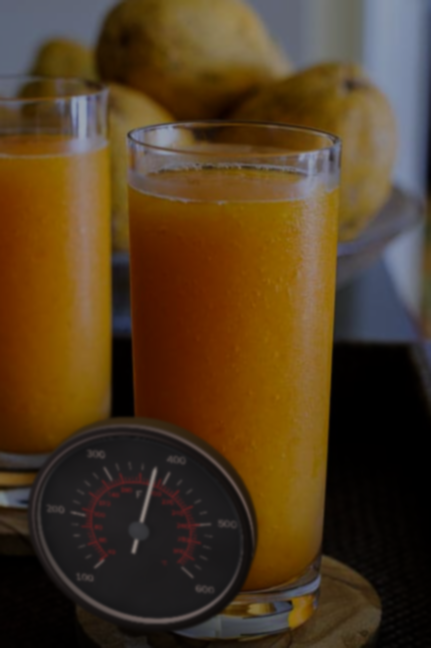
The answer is 380 °F
